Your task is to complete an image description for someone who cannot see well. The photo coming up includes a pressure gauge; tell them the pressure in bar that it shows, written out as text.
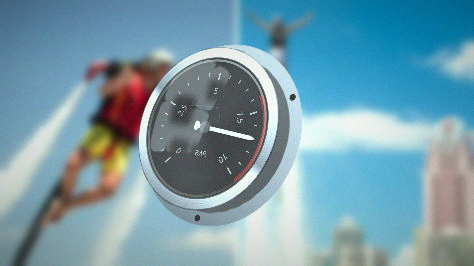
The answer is 8.5 bar
